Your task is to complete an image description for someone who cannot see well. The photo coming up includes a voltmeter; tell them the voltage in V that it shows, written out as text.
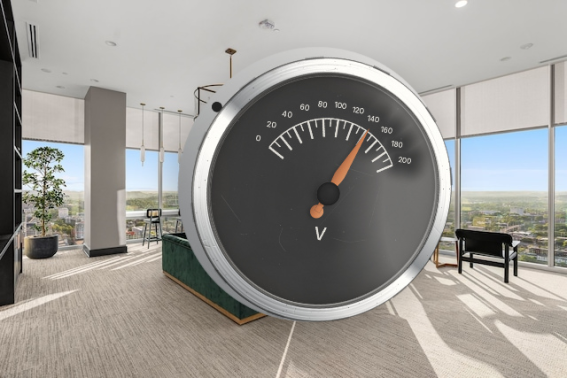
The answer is 140 V
